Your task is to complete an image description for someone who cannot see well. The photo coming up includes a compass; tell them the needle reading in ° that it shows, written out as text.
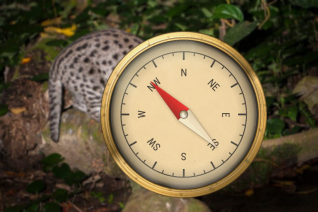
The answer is 315 °
